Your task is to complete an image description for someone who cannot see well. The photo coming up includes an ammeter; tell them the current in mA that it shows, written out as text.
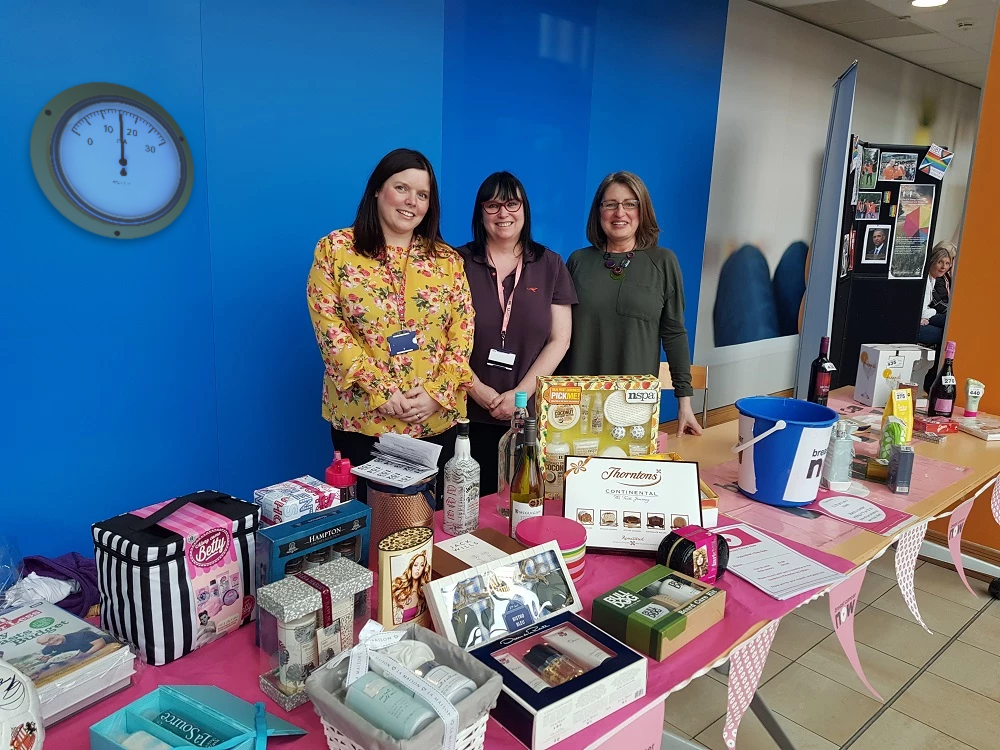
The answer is 15 mA
